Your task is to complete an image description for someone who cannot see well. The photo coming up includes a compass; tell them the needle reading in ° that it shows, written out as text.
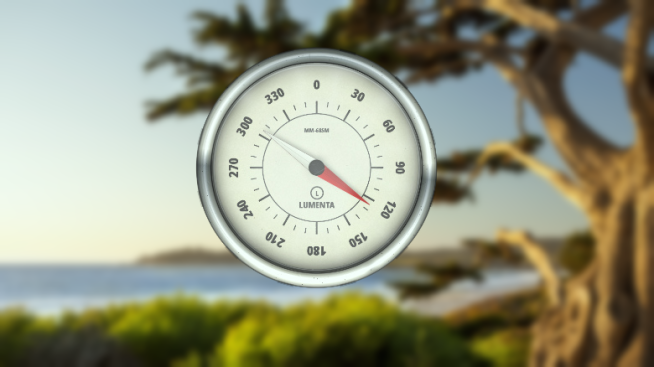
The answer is 125 °
